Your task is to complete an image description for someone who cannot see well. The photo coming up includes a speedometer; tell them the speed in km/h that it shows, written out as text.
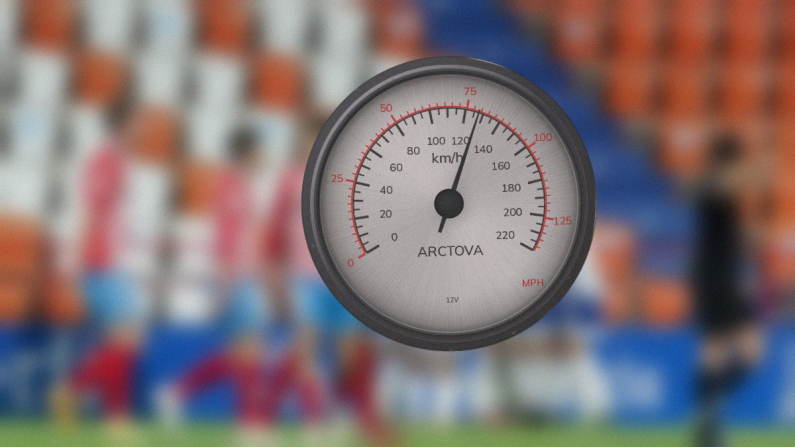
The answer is 127.5 km/h
